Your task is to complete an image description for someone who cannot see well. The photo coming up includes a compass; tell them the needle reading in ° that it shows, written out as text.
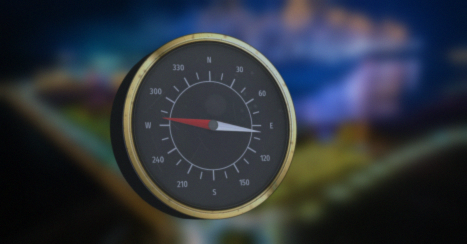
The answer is 277.5 °
